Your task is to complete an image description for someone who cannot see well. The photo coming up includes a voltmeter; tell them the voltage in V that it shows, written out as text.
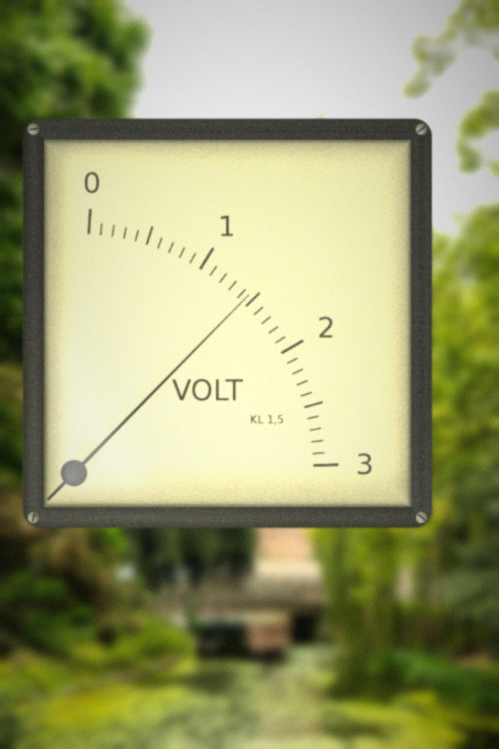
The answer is 1.45 V
